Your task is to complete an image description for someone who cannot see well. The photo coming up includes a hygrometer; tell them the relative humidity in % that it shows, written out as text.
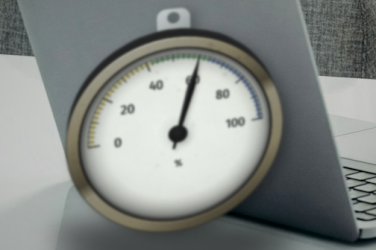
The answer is 60 %
